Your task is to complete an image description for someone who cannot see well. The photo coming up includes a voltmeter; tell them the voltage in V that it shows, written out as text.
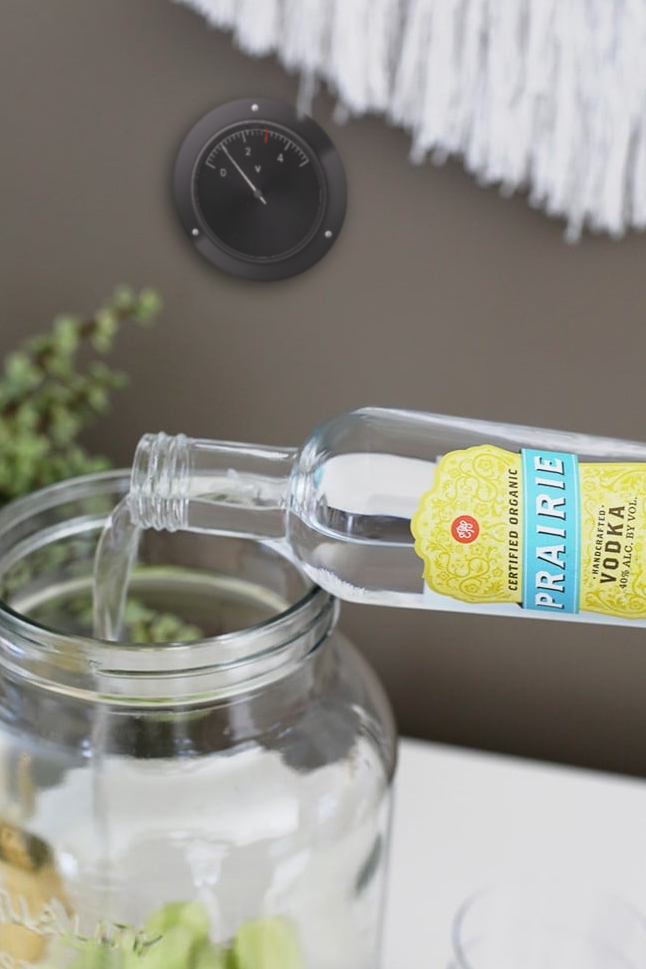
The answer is 1 V
